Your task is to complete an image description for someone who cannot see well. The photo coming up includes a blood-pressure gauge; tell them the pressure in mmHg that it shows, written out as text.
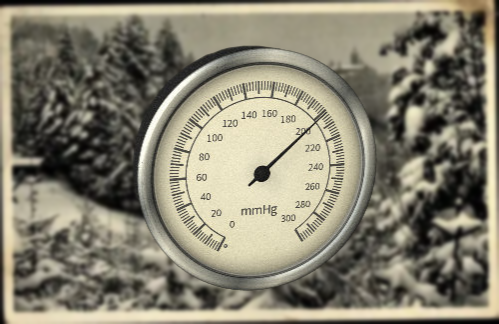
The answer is 200 mmHg
